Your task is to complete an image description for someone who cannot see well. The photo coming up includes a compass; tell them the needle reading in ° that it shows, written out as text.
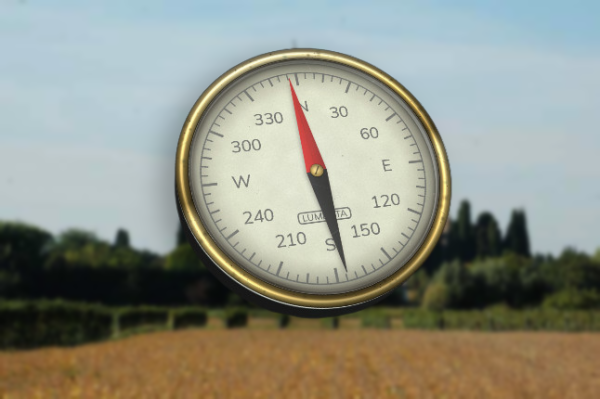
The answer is 355 °
